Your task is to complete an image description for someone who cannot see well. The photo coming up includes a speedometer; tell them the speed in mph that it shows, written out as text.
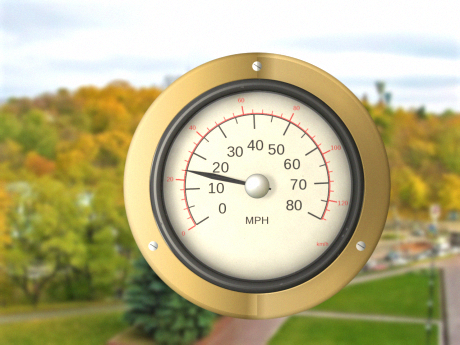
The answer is 15 mph
